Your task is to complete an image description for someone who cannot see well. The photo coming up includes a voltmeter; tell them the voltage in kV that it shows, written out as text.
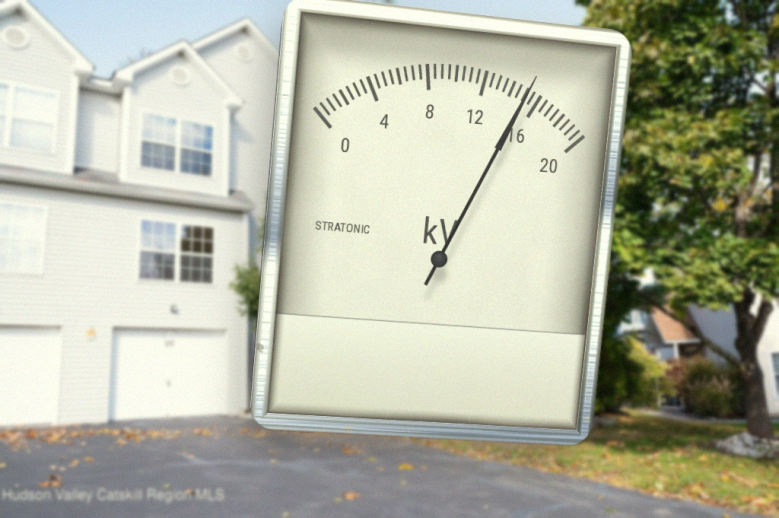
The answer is 15 kV
